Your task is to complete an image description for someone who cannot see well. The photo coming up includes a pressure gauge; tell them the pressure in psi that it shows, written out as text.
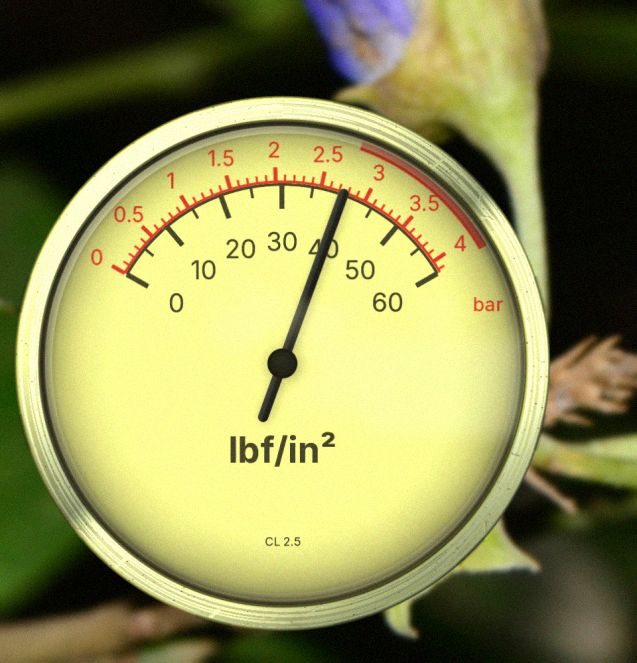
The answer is 40 psi
